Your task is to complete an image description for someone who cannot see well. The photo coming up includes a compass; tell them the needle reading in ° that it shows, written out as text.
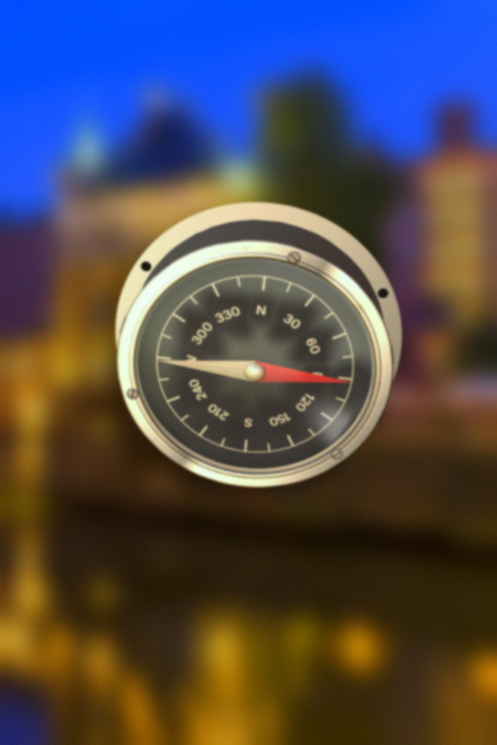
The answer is 90 °
